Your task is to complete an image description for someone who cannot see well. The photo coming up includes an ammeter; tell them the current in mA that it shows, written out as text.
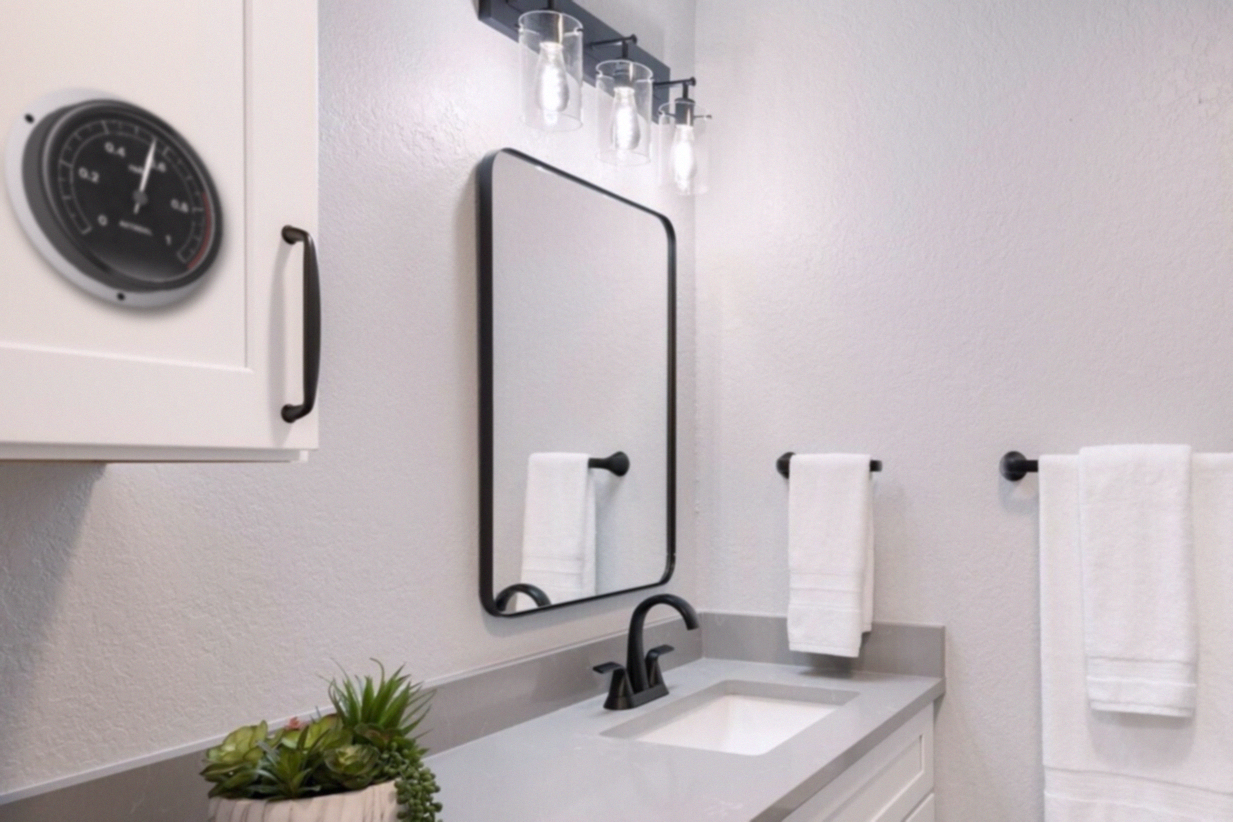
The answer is 0.55 mA
